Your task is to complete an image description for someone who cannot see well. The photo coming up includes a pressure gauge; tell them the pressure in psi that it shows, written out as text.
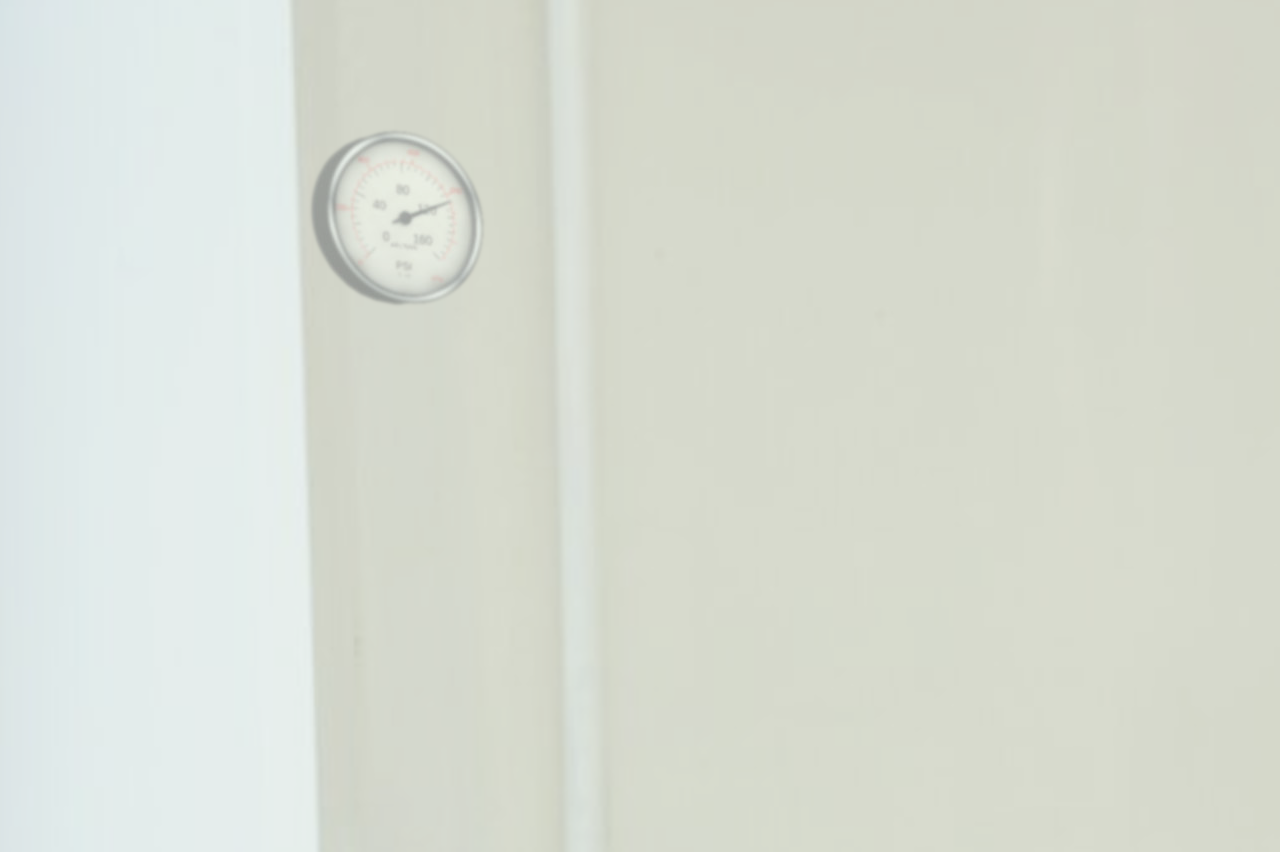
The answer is 120 psi
